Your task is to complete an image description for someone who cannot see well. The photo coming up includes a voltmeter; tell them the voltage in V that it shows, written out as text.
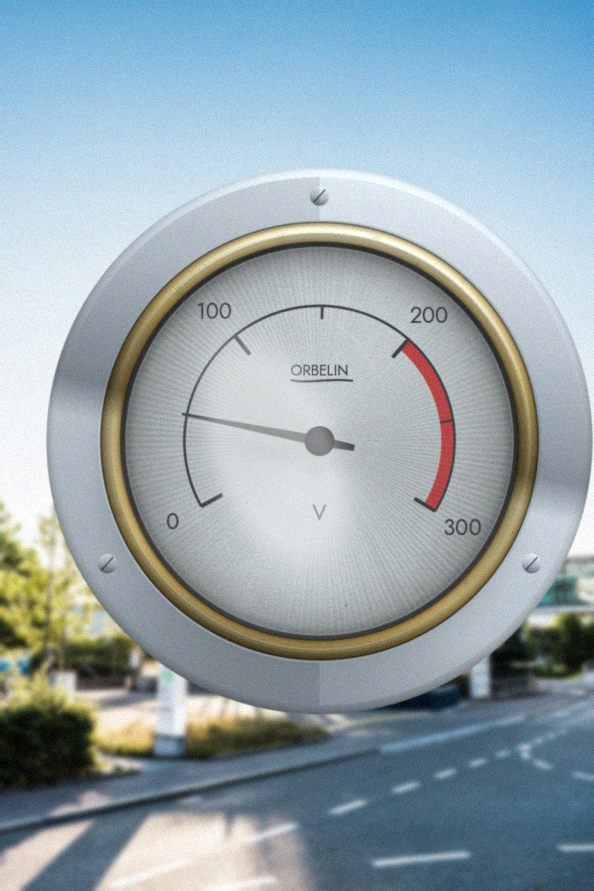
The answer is 50 V
